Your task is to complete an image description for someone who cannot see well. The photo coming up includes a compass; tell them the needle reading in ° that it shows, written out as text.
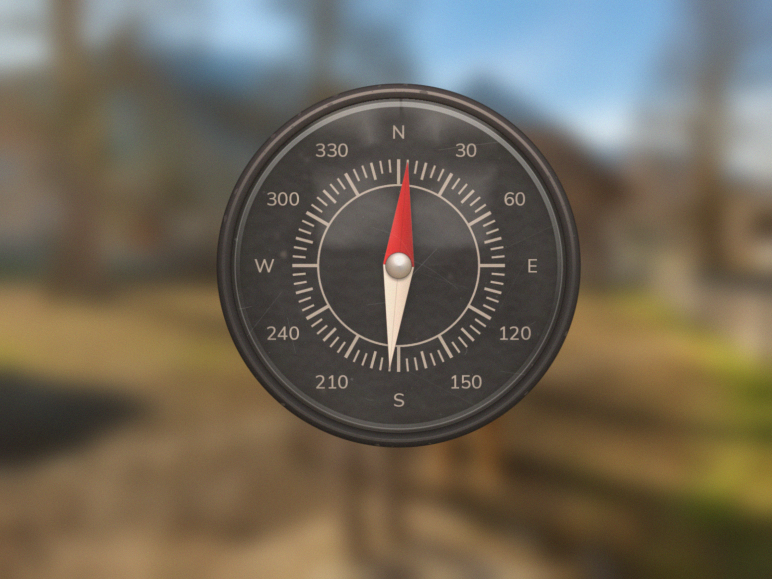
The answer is 5 °
